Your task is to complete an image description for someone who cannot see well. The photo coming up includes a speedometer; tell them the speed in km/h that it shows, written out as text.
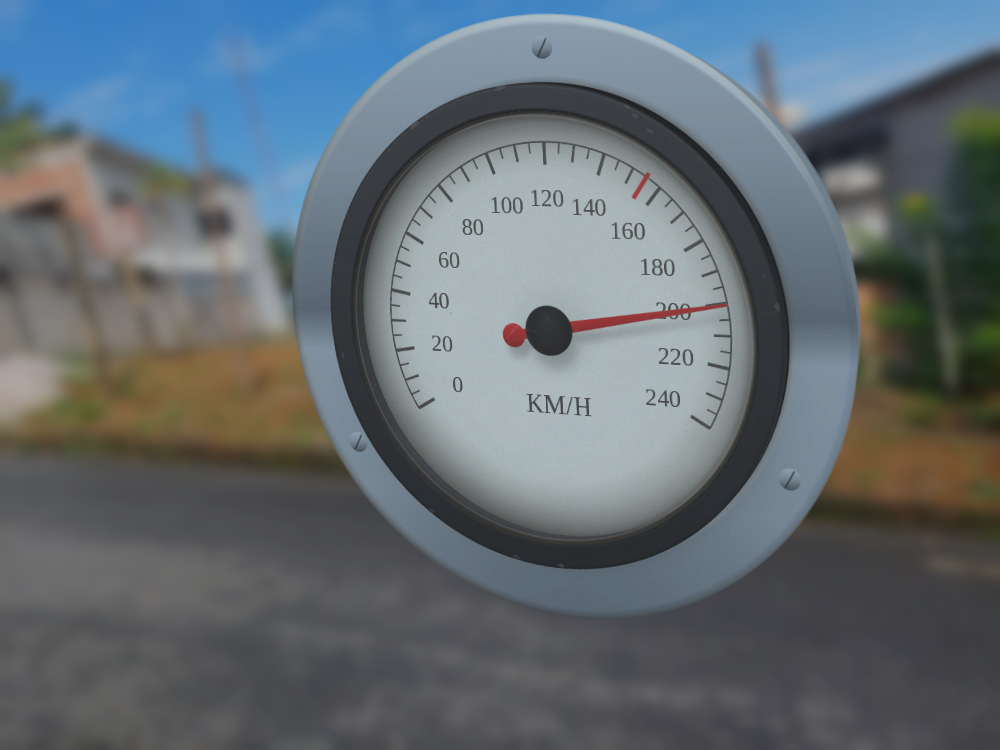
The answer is 200 km/h
